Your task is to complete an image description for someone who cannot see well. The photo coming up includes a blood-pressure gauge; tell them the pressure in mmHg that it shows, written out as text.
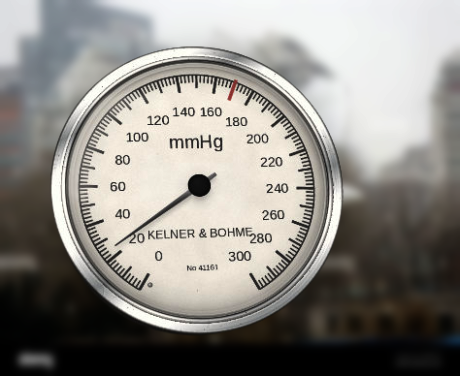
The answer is 24 mmHg
